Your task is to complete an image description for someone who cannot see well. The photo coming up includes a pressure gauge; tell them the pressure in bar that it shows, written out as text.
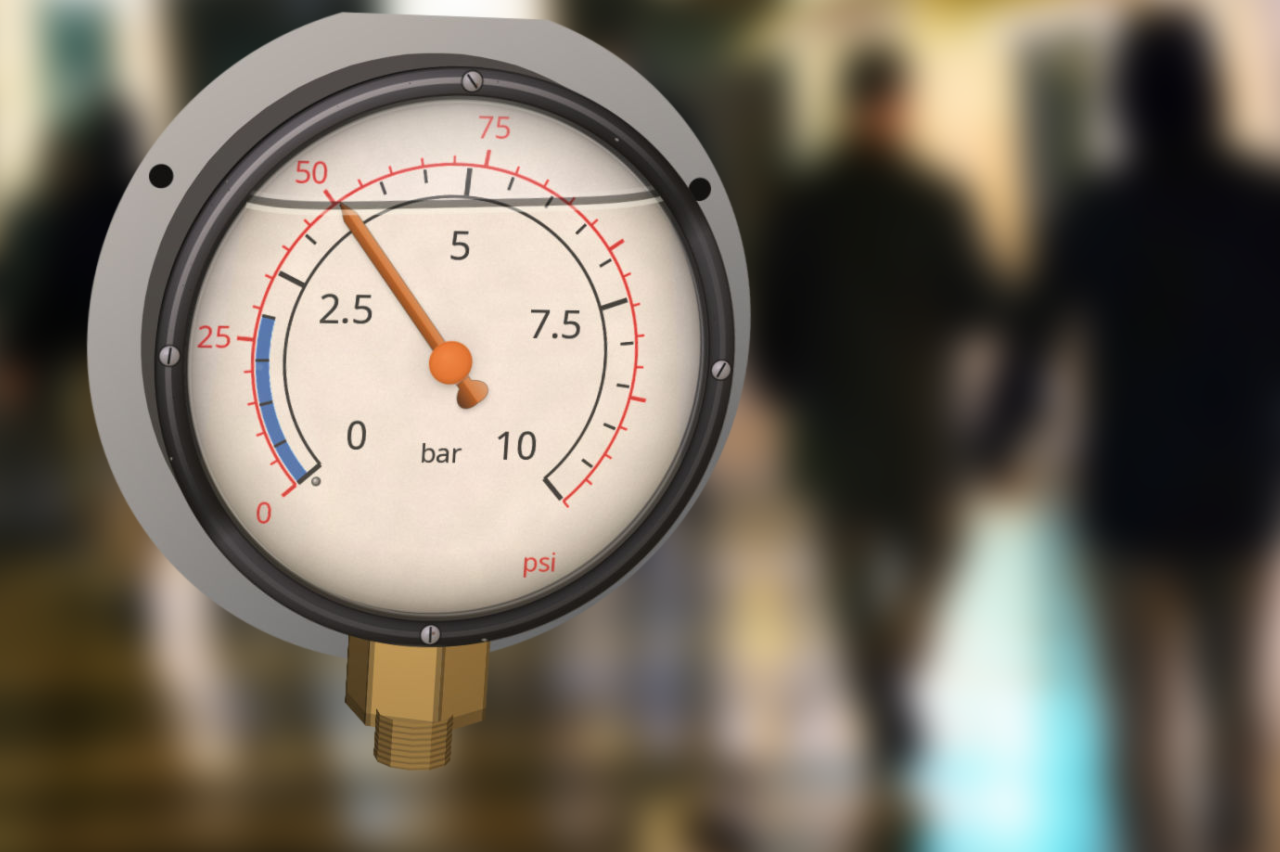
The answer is 3.5 bar
